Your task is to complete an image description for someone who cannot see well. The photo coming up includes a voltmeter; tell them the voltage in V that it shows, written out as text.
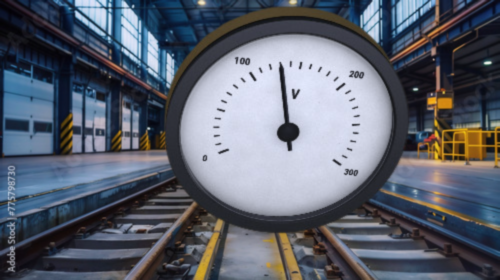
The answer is 130 V
